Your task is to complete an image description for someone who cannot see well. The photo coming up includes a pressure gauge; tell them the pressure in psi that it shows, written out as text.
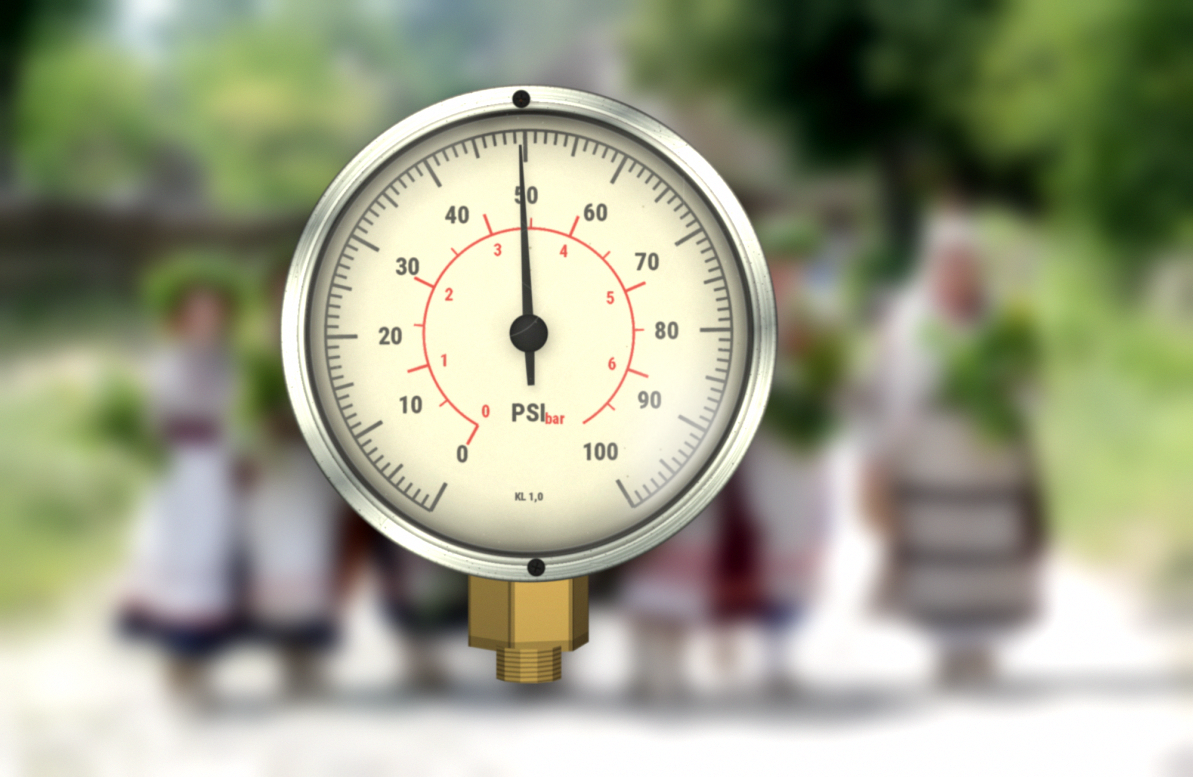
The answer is 49.5 psi
